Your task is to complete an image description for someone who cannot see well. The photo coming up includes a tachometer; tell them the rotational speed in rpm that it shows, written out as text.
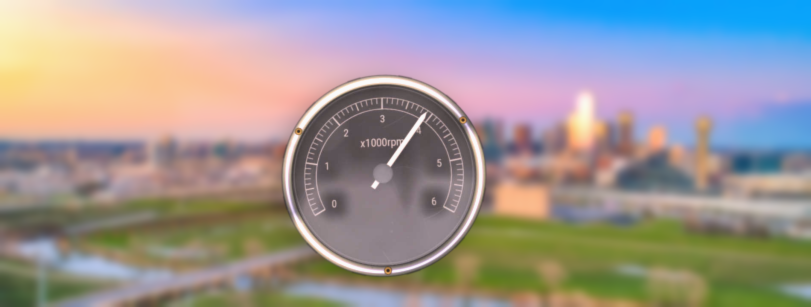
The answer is 3900 rpm
